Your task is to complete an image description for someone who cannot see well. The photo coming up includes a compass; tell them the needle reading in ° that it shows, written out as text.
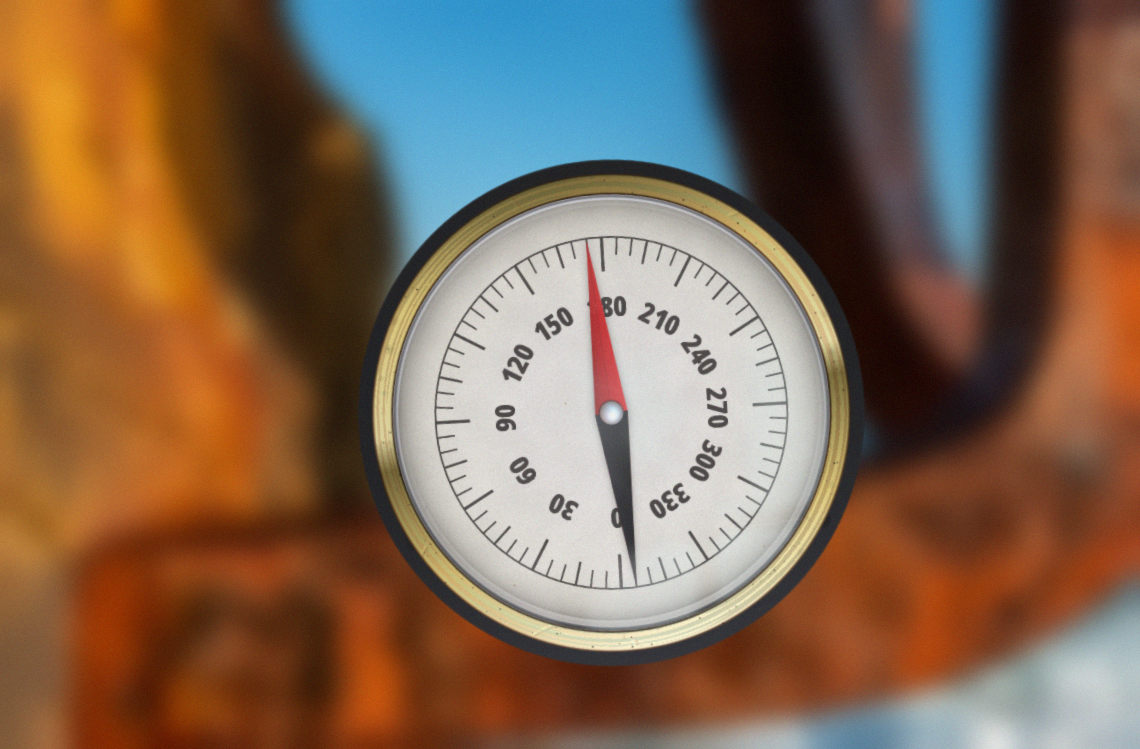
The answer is 175 °
